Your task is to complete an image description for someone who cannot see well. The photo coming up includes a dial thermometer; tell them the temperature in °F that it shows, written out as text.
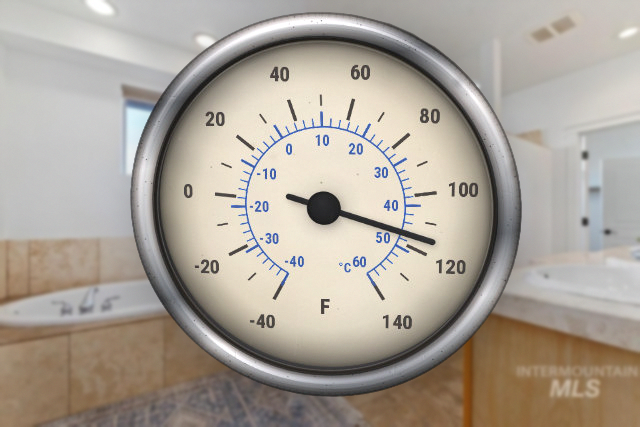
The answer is 115 °F
